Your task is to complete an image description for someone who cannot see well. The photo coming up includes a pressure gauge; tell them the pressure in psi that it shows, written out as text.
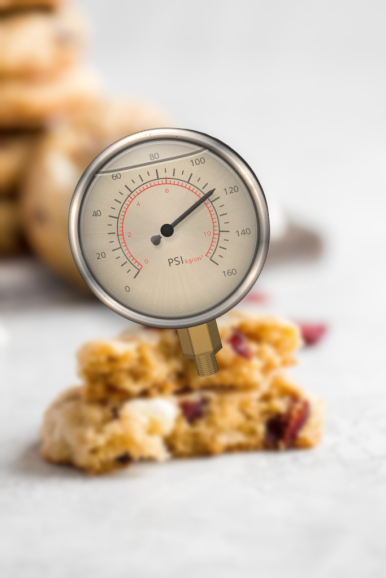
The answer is 115 psi
